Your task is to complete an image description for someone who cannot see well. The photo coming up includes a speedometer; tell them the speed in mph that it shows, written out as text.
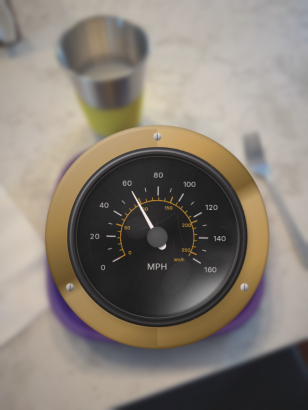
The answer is 60 mph
